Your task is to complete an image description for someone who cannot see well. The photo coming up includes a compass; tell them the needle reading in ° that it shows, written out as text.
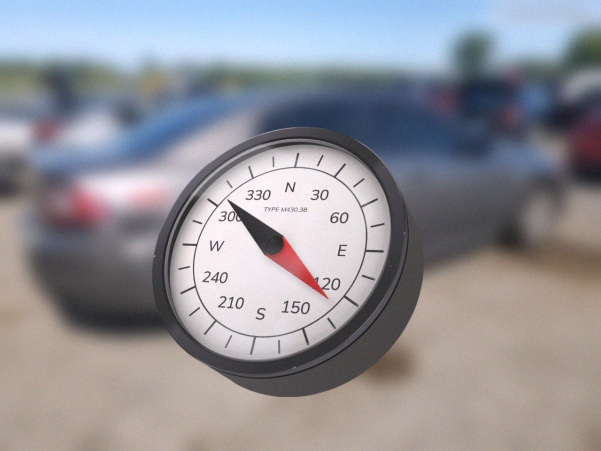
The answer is 127.5 °
